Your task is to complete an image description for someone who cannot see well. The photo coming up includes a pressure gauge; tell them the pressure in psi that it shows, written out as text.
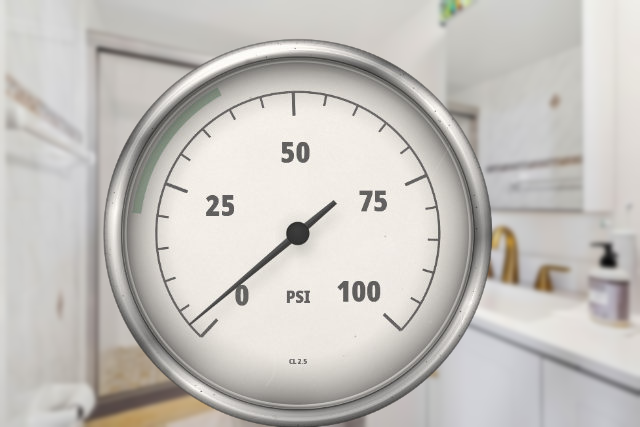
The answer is 2.5 psi
